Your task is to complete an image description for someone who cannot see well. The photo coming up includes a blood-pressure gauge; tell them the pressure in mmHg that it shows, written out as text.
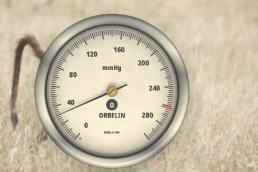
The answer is 30 mmHg
